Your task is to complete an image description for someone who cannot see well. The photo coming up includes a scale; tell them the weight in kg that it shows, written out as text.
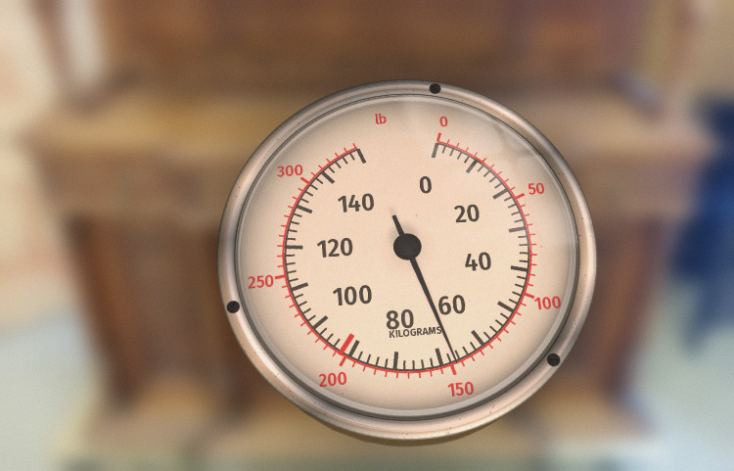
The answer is 67 kg
